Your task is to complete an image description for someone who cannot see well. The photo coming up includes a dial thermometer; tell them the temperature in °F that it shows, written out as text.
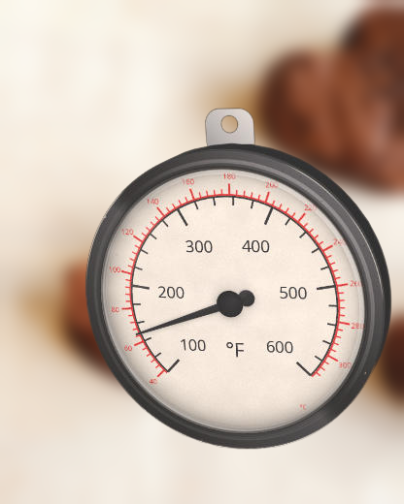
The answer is 150 °F
